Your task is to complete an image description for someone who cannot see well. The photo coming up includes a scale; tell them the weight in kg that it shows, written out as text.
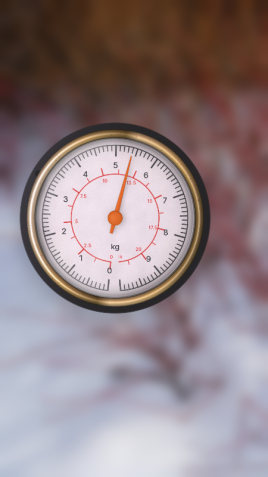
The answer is 5.4 kg
